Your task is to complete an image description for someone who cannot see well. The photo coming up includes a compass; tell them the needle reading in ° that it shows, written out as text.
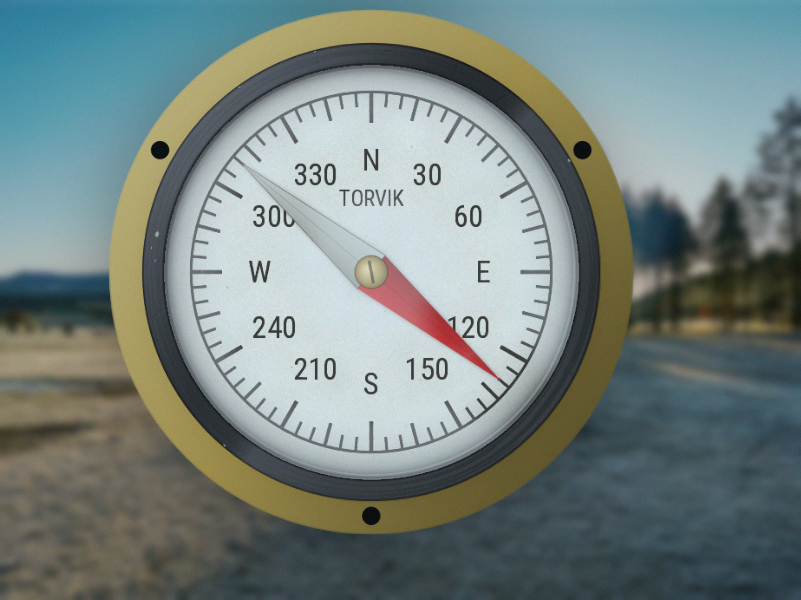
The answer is 130 °
